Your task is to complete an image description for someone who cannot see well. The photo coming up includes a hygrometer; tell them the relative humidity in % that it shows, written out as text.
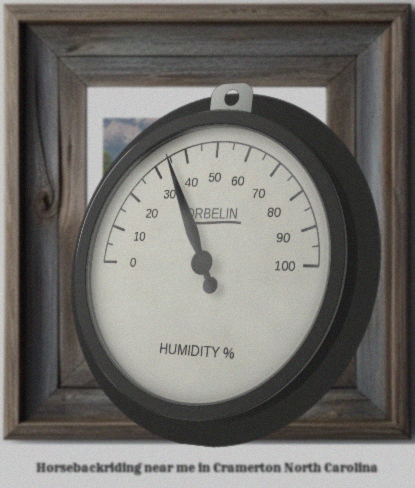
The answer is 35 %
